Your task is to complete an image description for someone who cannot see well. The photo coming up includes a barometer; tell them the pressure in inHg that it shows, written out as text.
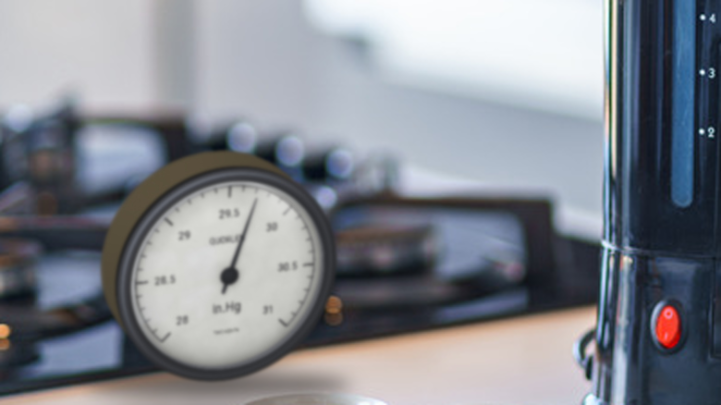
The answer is 29.7 inHg
